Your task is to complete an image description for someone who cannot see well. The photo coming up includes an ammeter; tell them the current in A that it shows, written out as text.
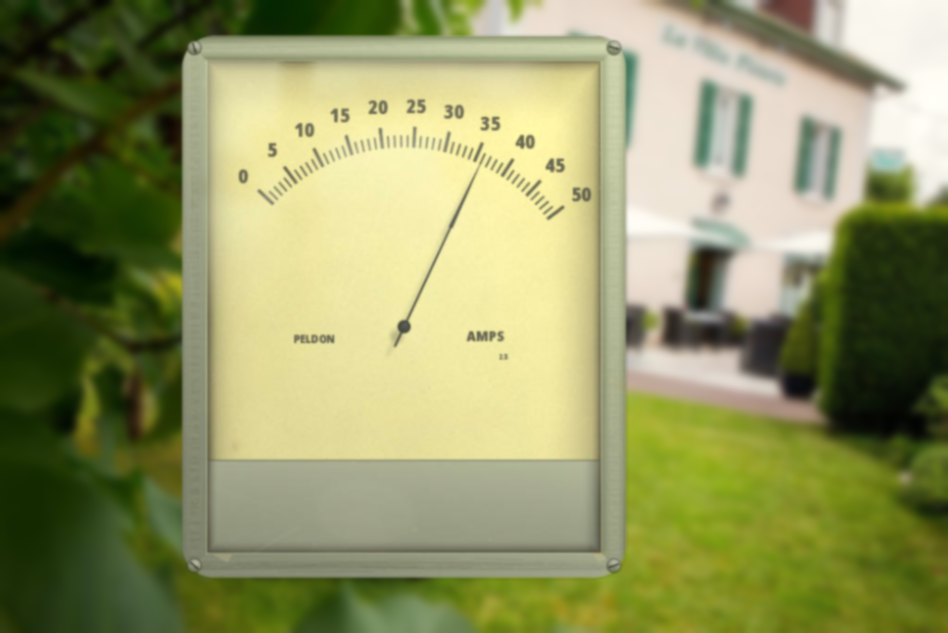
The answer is 36 A
